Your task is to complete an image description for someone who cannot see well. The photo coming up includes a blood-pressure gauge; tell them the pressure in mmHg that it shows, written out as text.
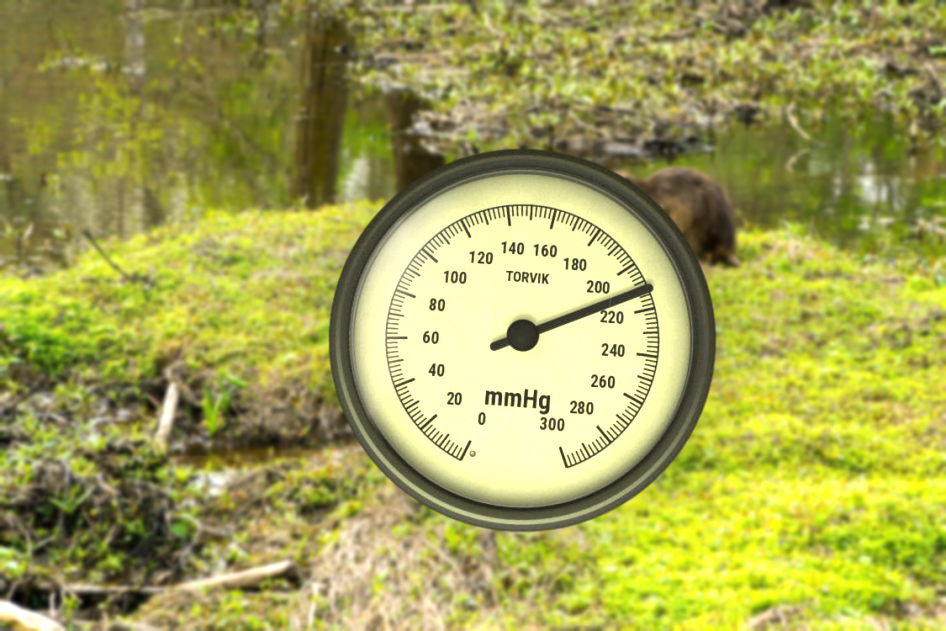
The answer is 212 mmHg
